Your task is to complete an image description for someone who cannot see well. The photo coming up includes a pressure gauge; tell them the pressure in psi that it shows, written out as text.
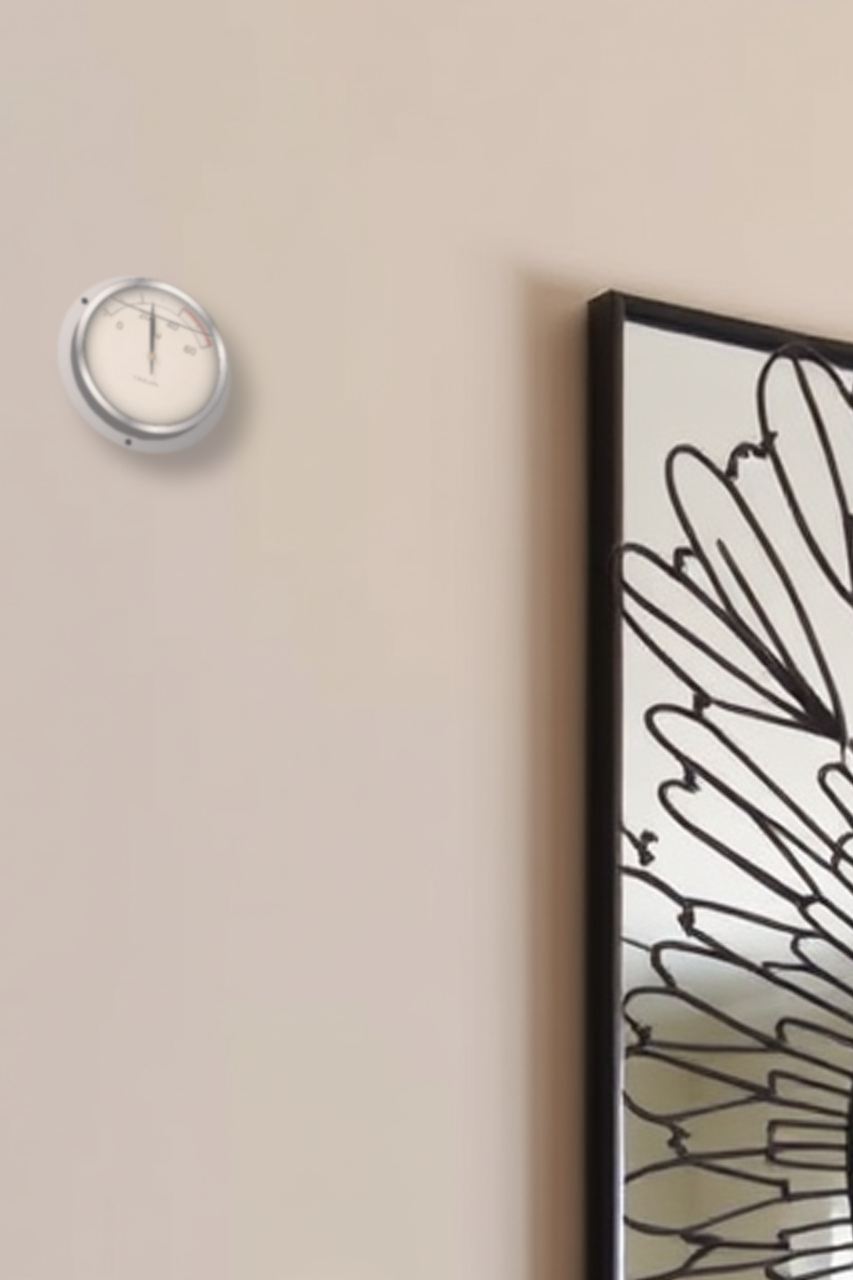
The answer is 25 psi
